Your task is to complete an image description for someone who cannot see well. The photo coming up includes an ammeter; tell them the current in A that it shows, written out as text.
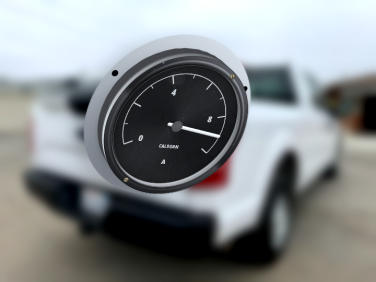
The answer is 9 A
